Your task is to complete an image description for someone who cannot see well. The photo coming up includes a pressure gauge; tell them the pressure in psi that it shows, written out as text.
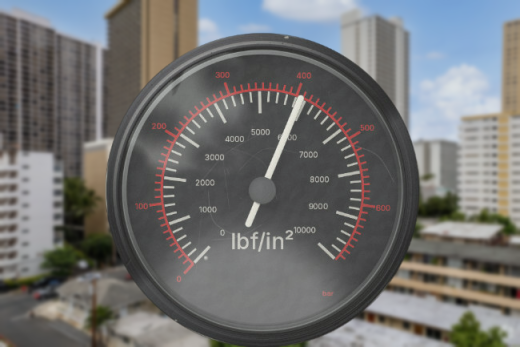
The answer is 5900 psi
